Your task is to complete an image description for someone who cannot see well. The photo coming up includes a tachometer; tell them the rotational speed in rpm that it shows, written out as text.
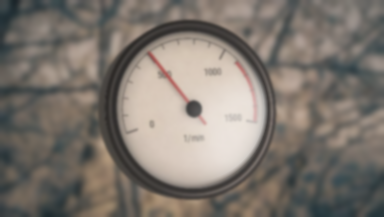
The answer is 500 rpm
